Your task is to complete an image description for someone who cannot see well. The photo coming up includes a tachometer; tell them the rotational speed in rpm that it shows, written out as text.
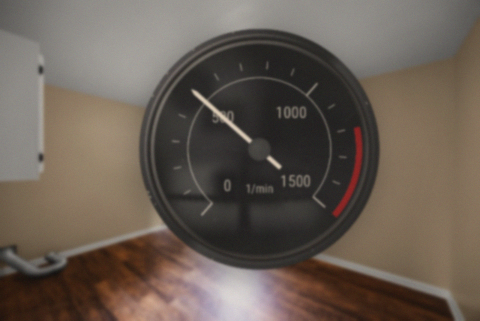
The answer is 500 rpm
